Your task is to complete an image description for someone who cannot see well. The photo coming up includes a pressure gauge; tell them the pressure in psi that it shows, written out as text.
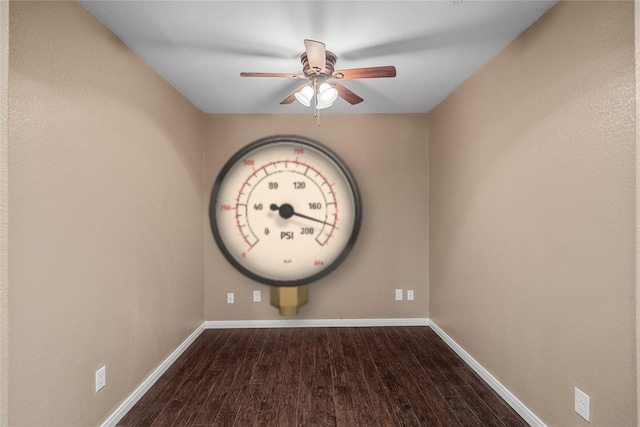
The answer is 180 psi
